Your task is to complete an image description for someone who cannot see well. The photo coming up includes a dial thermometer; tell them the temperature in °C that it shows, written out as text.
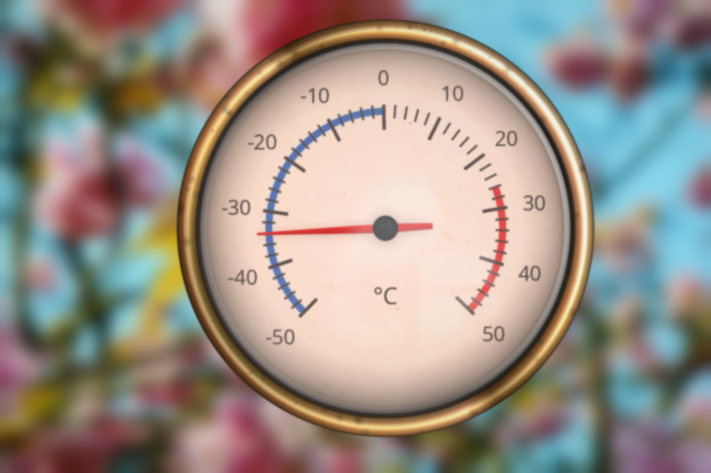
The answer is -34 °C
